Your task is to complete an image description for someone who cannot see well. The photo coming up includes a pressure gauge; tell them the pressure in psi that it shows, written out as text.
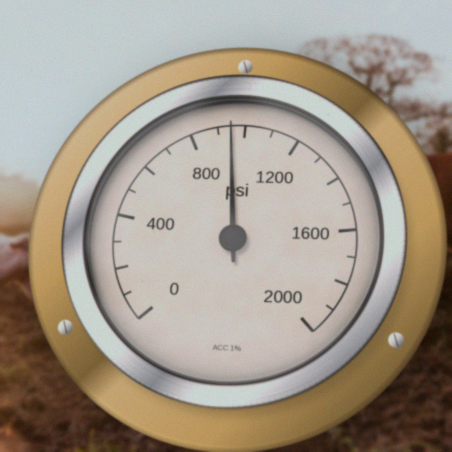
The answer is 950 psi
